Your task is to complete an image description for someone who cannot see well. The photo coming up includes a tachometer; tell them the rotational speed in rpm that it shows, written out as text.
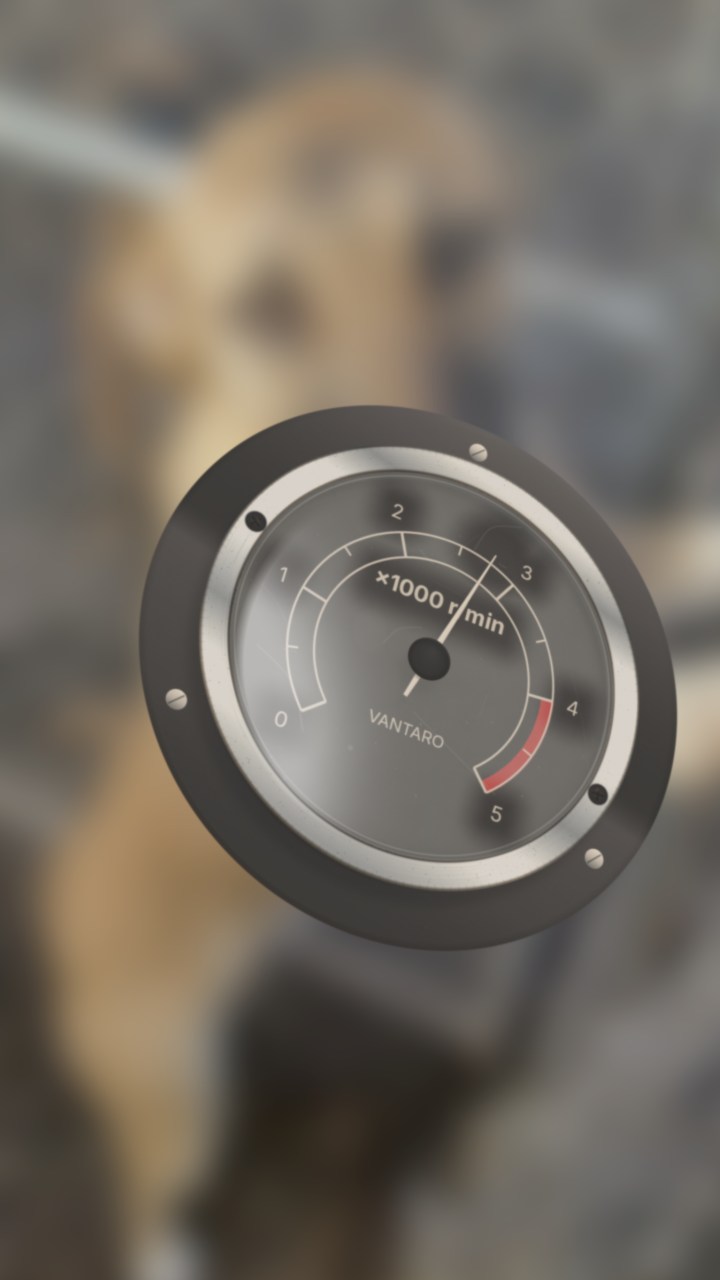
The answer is 2750 rpm
